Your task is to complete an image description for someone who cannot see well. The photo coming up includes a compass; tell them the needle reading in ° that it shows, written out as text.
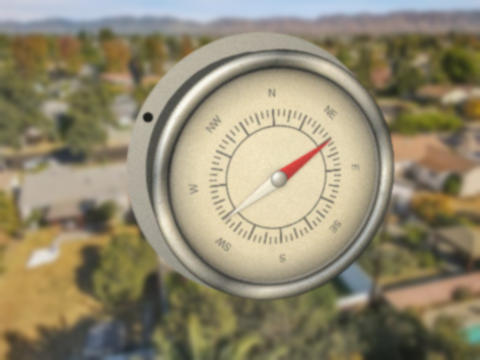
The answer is 60 °
